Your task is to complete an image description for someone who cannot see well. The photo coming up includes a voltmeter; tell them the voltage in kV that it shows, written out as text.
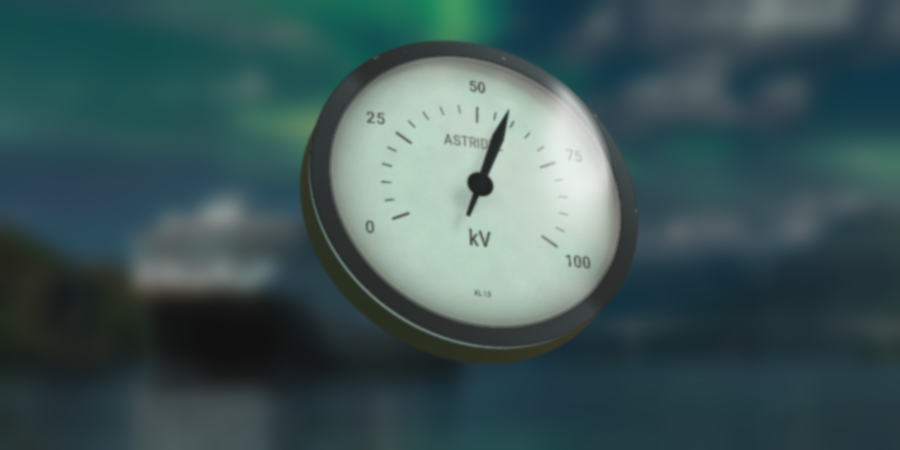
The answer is 57.5 kV
